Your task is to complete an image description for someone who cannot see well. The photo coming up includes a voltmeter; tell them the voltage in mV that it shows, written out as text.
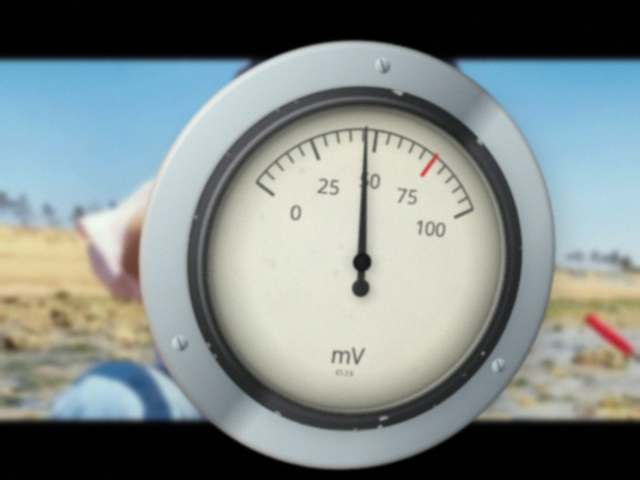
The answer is 45 mV
